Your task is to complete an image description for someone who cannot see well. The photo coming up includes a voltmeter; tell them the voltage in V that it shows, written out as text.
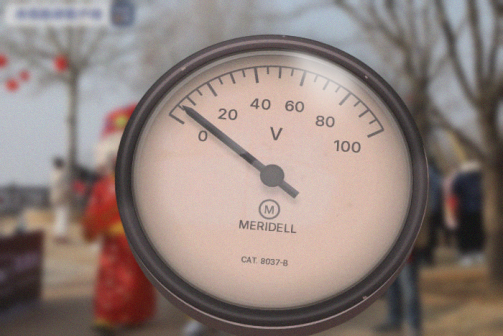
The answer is 5 V
